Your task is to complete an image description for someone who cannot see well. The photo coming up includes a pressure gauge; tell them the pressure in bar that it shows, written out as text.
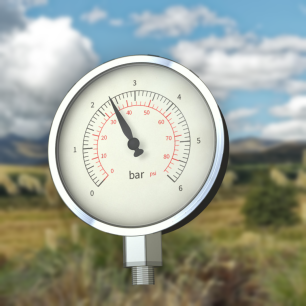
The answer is 2.4 bar
